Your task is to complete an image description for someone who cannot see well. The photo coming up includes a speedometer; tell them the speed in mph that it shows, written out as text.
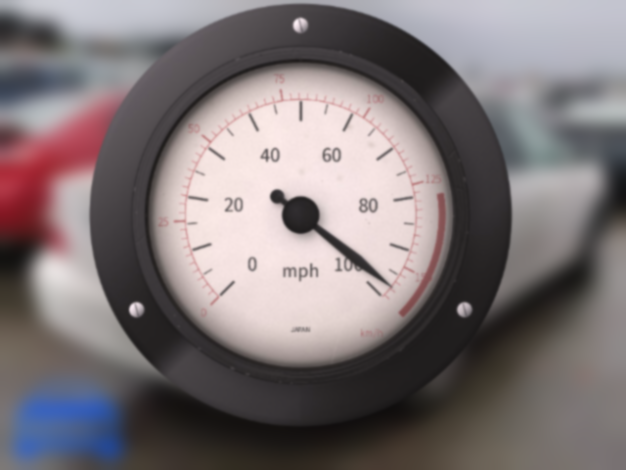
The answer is 97.5 mph
